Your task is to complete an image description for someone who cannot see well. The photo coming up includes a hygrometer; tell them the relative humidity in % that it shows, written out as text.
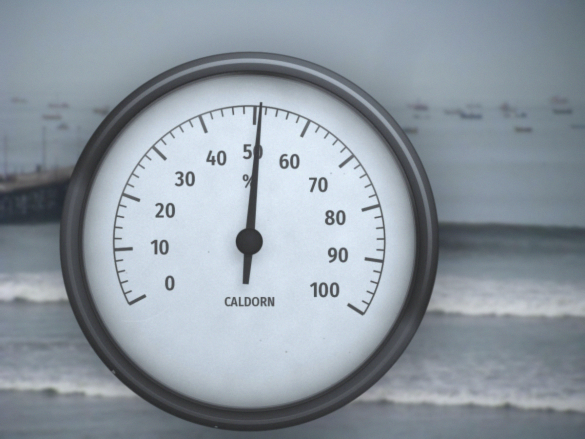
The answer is 51 %
